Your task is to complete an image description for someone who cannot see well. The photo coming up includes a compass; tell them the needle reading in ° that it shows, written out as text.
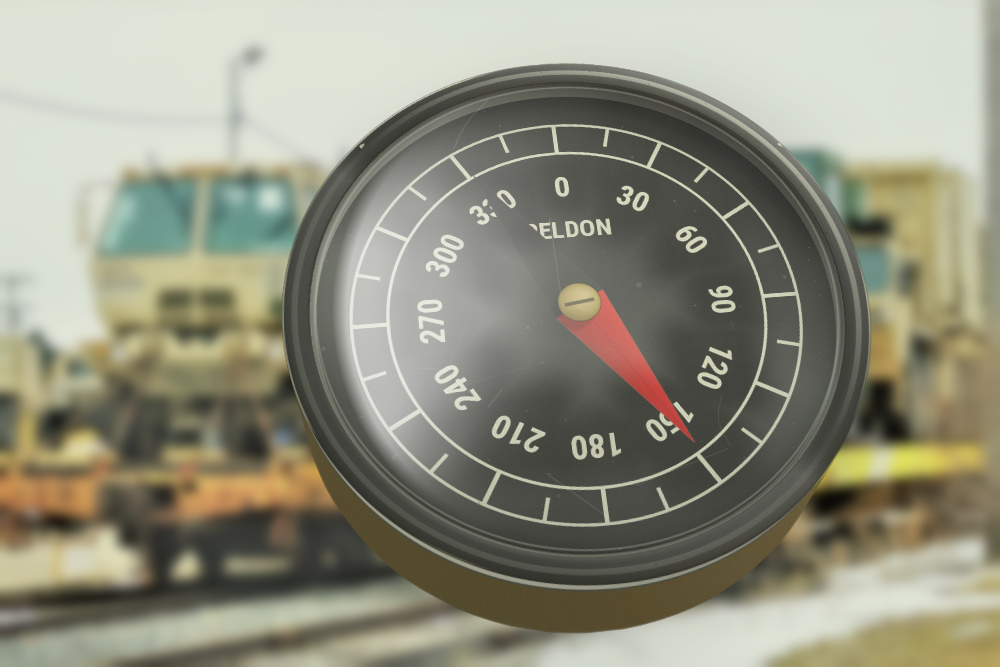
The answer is 150 °
